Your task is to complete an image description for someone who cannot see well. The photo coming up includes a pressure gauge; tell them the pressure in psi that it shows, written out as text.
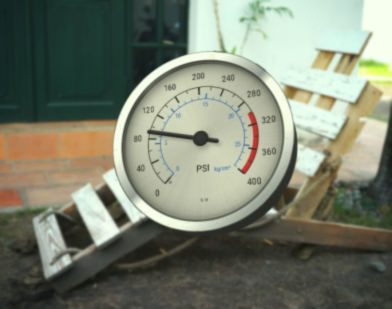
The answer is 90 psi
